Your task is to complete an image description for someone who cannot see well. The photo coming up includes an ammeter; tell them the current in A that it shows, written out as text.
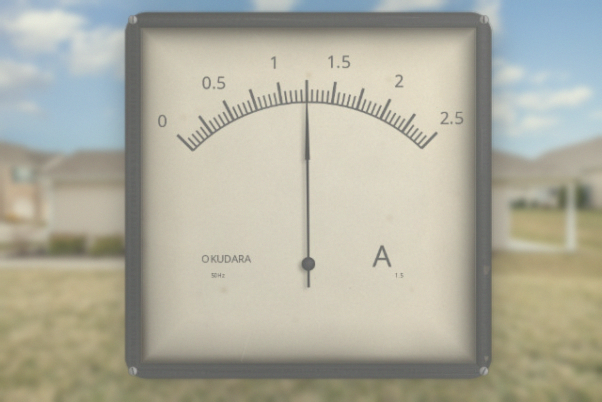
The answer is 1.25 A
